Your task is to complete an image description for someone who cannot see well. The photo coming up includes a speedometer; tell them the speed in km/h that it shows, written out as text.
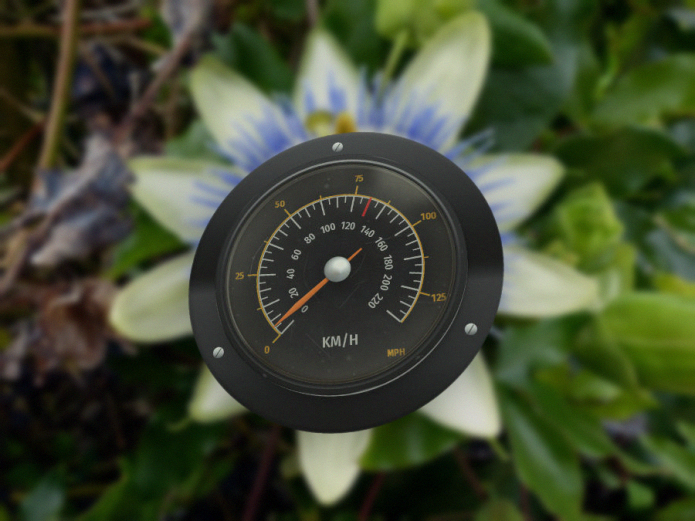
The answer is 5 km/h
